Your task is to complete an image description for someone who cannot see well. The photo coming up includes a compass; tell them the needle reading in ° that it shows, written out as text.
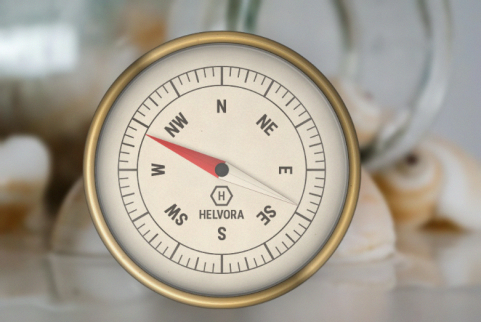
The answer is 295 °
